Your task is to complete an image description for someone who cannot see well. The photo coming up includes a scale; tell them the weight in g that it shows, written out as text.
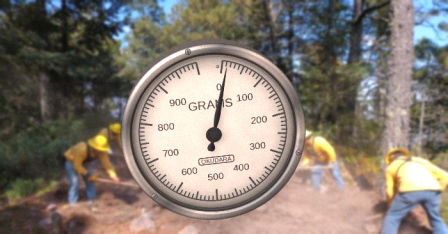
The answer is 10 g
